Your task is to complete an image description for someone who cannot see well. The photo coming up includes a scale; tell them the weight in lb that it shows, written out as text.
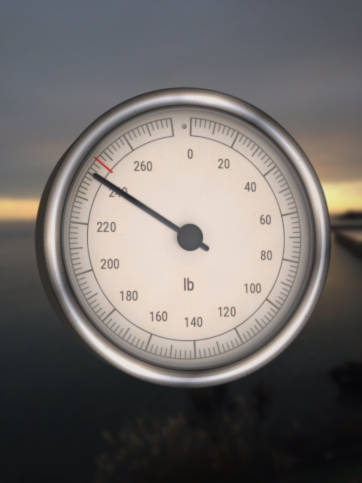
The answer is 240 lb
